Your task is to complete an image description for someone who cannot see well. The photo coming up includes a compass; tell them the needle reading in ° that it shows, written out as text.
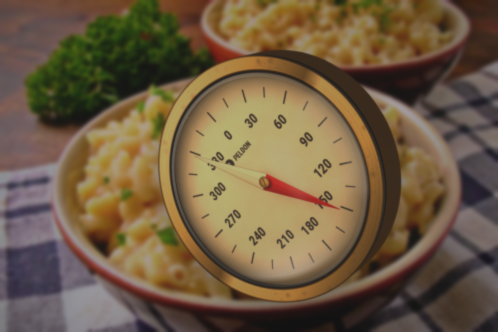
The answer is 150 °
